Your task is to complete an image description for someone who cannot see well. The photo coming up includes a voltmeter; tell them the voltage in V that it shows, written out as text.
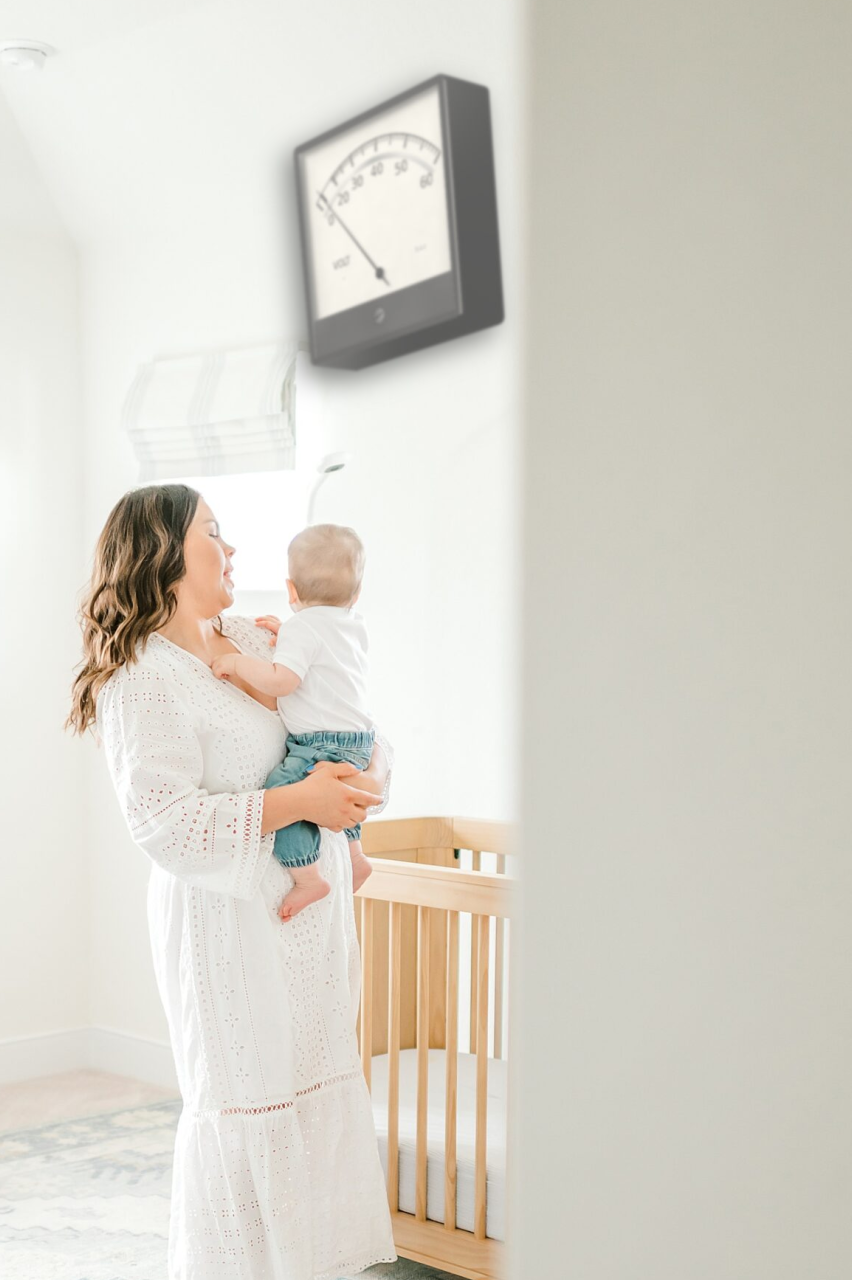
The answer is 10 V
